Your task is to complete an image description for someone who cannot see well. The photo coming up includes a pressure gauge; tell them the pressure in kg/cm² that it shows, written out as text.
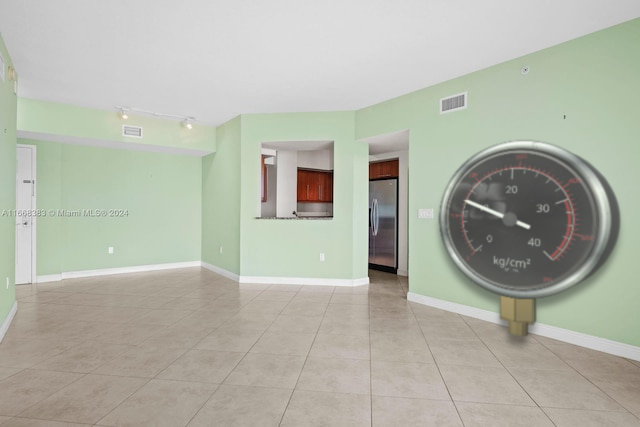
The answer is 10 kg/cm²
